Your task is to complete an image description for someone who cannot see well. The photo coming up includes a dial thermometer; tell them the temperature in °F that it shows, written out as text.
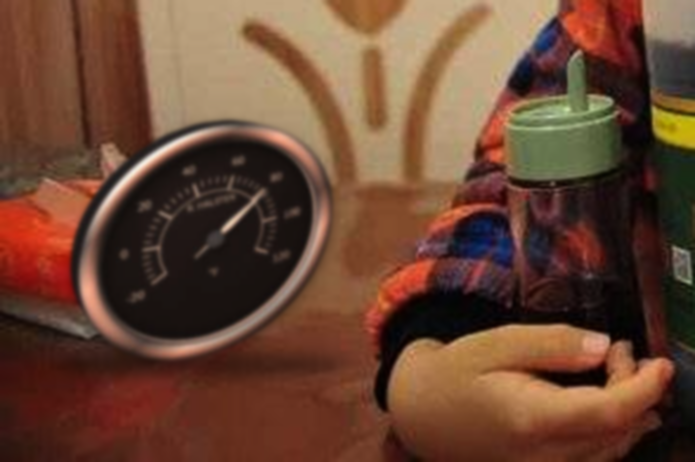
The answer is 80 °F
